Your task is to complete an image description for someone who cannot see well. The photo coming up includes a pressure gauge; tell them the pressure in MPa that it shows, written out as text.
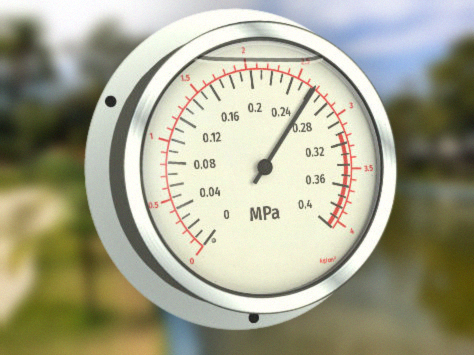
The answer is 0.26 MPa
